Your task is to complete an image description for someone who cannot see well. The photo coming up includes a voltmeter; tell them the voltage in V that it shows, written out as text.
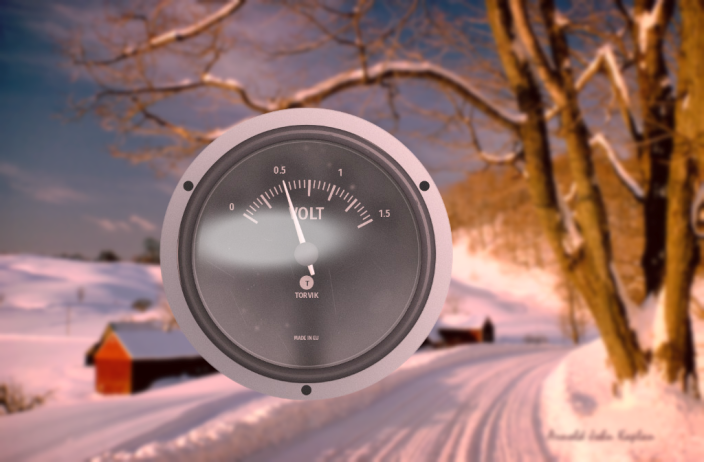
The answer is 0.5 V
